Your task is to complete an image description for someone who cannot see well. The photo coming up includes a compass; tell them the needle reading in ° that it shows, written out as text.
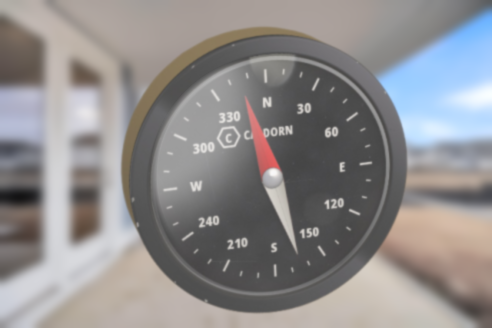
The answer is 345 °
